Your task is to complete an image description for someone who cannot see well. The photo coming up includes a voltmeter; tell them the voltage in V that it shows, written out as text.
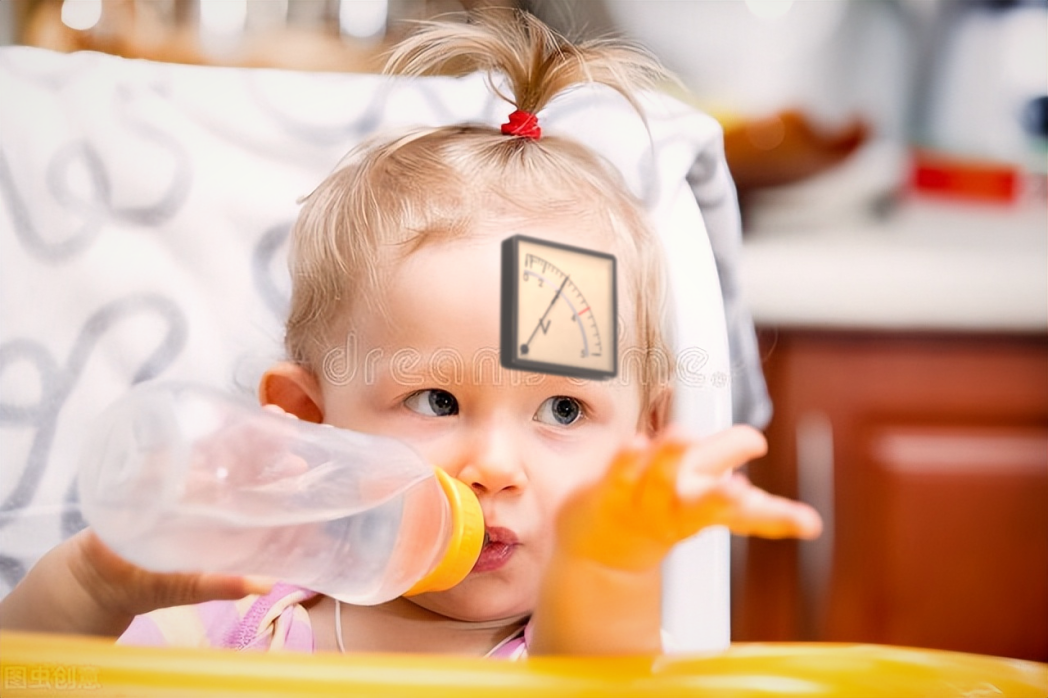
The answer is 3 V
